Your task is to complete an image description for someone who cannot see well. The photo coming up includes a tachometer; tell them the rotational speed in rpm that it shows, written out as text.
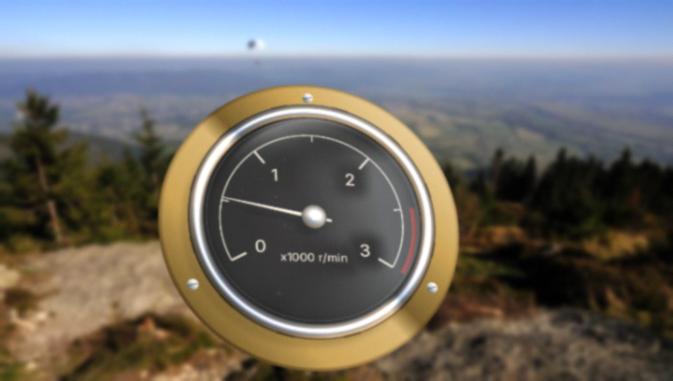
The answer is 500 rpm
